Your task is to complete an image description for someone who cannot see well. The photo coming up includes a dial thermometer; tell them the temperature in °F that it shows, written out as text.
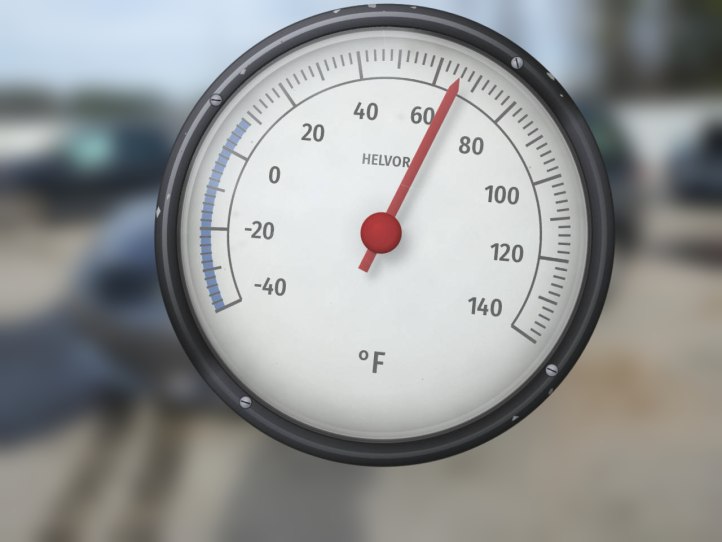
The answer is 66 °F
